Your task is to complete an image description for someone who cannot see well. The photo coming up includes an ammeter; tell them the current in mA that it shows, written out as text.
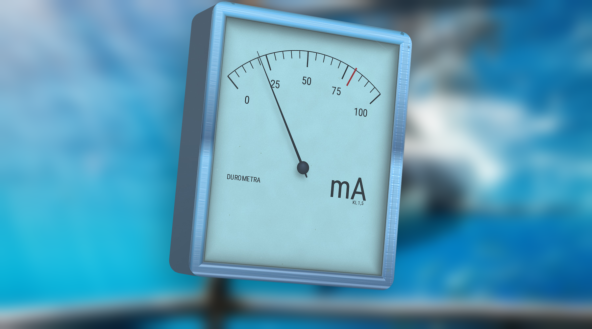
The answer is 20 mA
